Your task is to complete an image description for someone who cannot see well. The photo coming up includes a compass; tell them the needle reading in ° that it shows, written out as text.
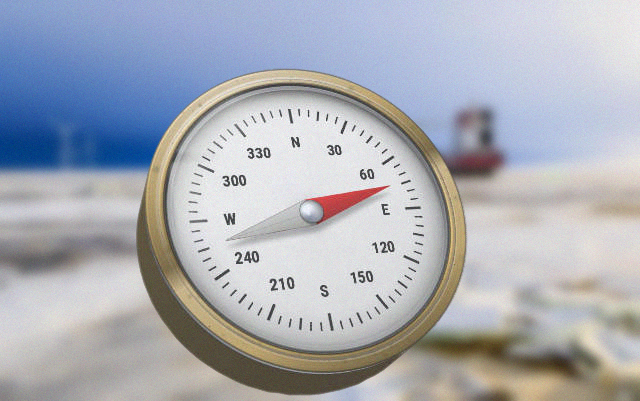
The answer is 75 °
